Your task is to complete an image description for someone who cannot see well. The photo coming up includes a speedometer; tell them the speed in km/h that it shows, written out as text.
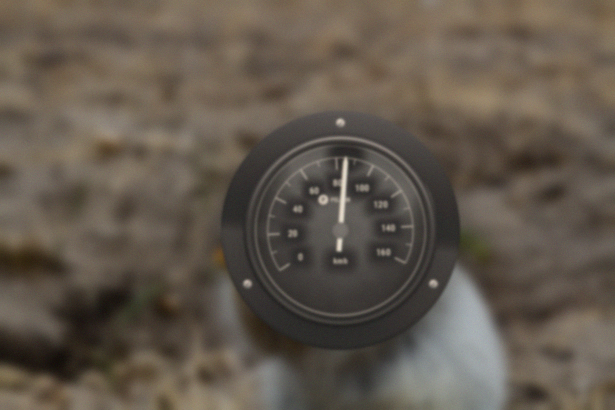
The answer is 85 km/h
